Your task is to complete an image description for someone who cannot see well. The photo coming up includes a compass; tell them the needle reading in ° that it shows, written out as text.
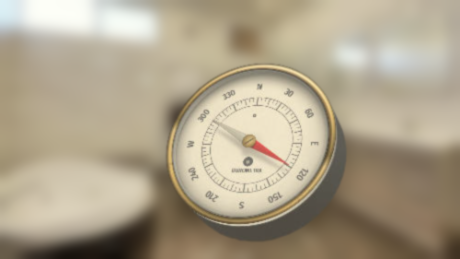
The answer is 120 °
